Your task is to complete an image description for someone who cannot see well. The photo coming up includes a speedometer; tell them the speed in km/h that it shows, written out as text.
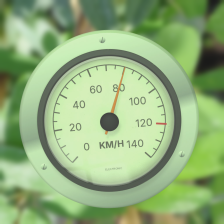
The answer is 80 km/h
